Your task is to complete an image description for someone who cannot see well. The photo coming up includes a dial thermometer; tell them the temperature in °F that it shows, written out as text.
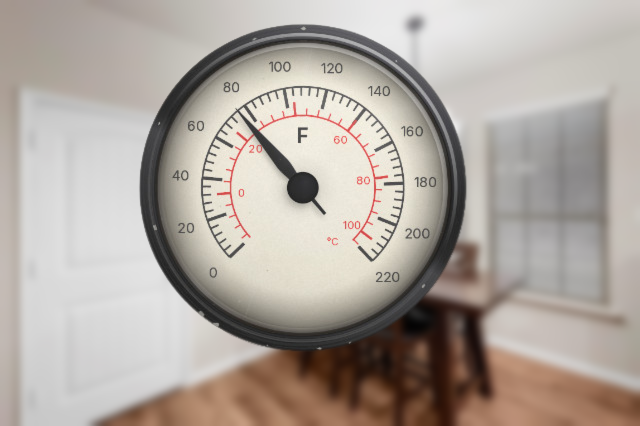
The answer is 76 °F
